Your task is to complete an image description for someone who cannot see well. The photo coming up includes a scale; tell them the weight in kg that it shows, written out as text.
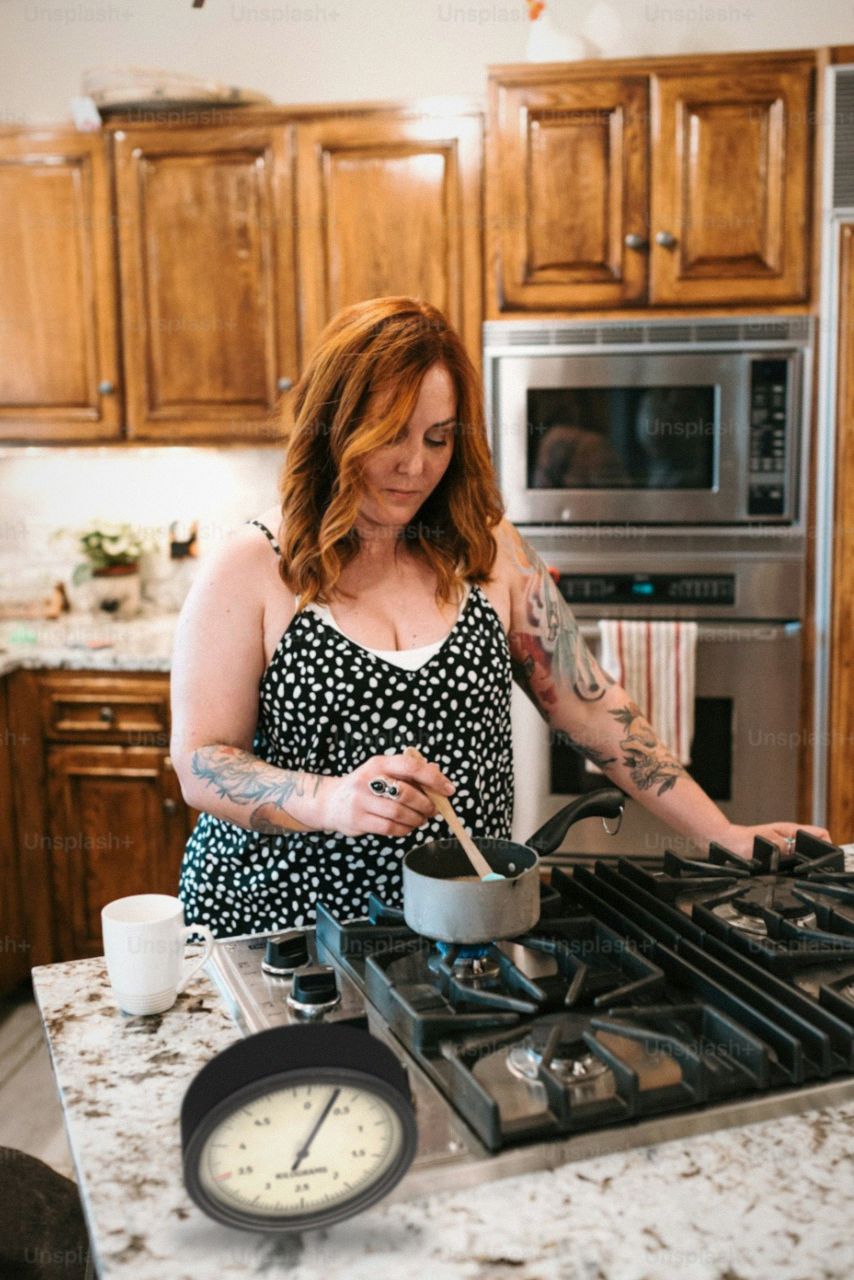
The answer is 0.25 kg
